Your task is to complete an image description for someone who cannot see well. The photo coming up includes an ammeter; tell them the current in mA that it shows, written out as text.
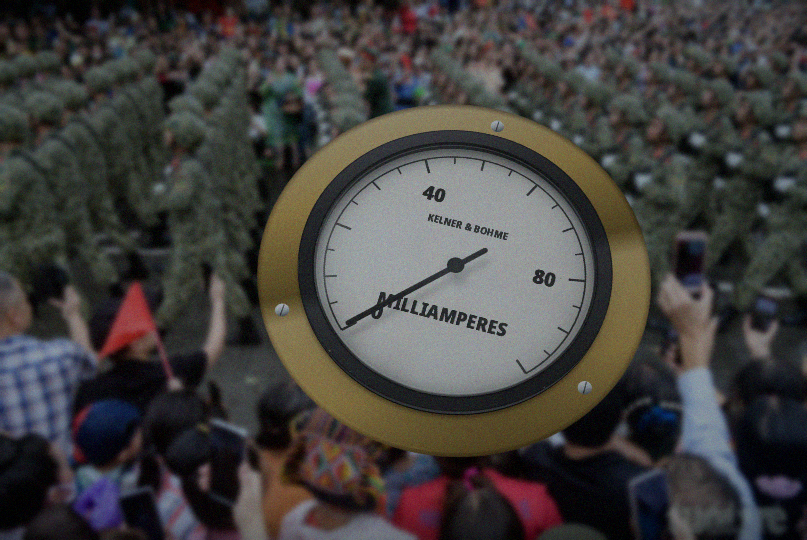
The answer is 0 mA
